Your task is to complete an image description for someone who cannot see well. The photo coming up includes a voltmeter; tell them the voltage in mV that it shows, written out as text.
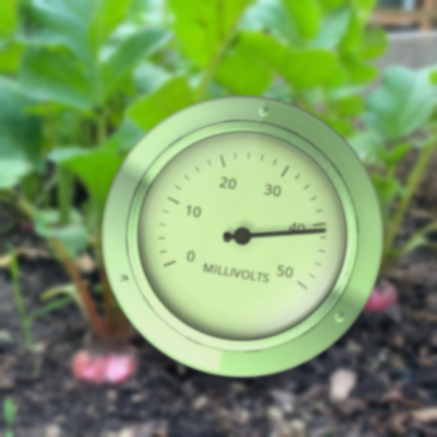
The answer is 41 mV
